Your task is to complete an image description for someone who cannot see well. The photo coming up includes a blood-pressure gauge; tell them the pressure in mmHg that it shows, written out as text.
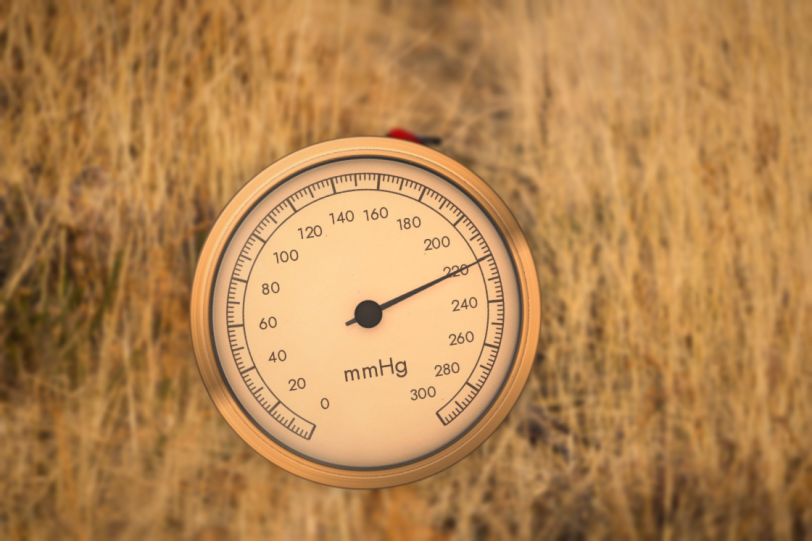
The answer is 220 mmHg
